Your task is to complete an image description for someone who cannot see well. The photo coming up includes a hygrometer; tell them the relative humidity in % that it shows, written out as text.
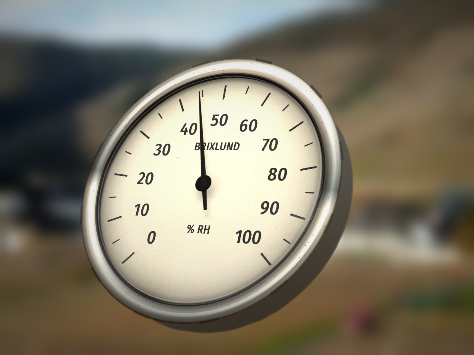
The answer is 45 %
